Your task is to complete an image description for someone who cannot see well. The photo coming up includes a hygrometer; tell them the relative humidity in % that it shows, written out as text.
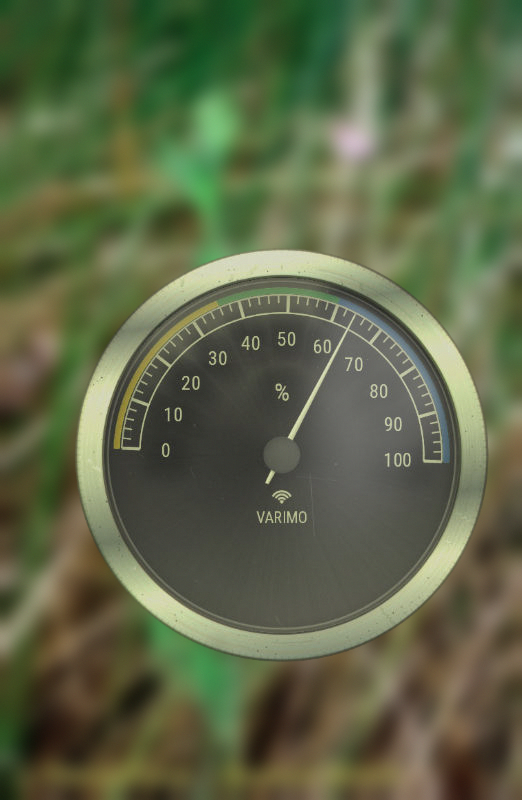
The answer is 64 %
